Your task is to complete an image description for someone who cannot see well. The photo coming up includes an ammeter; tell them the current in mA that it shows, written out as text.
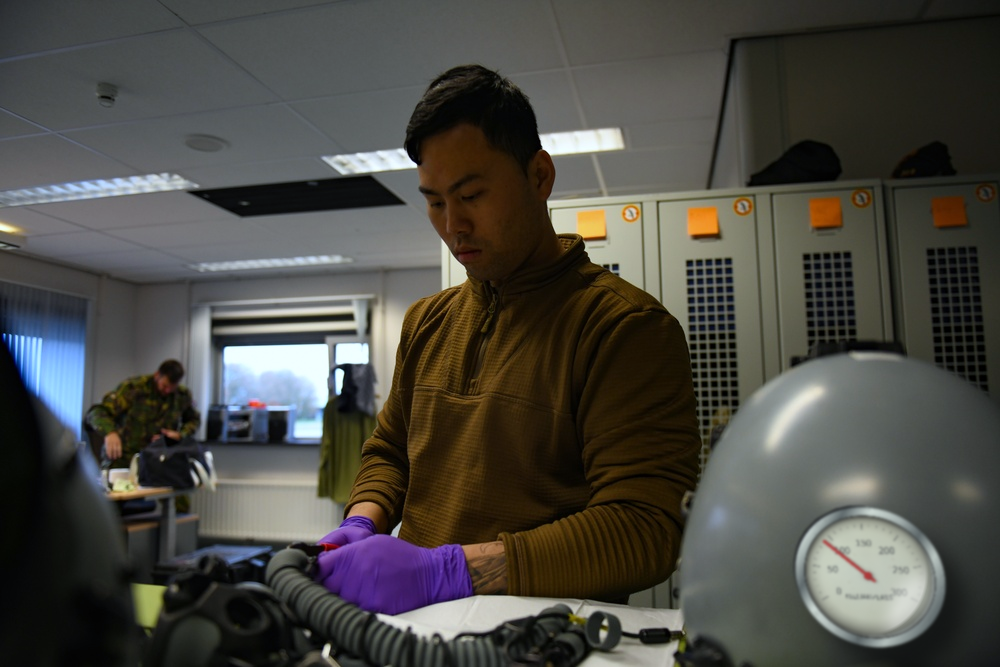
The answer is 90 mA
